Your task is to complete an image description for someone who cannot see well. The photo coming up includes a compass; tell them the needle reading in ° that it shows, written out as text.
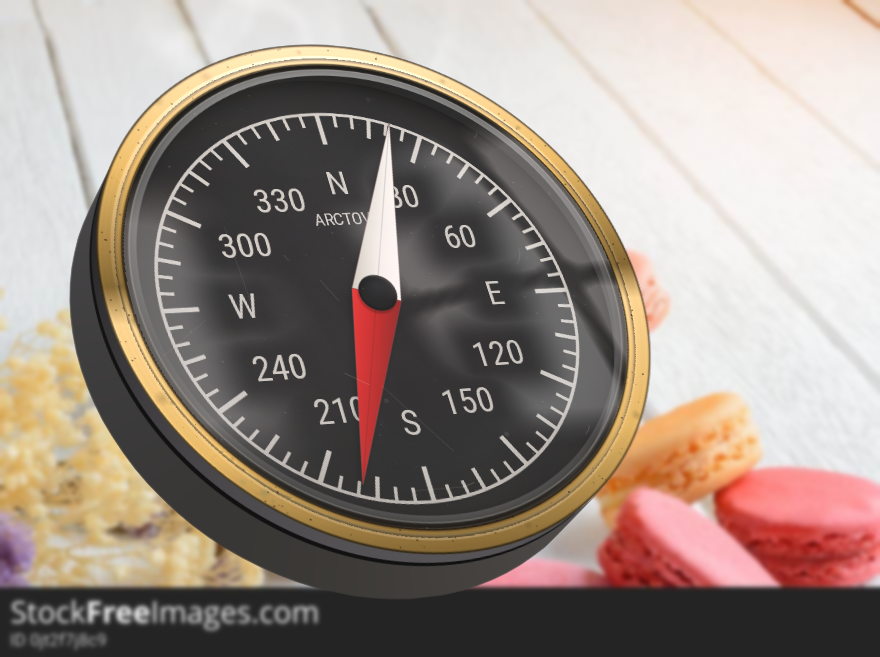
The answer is 200 °
